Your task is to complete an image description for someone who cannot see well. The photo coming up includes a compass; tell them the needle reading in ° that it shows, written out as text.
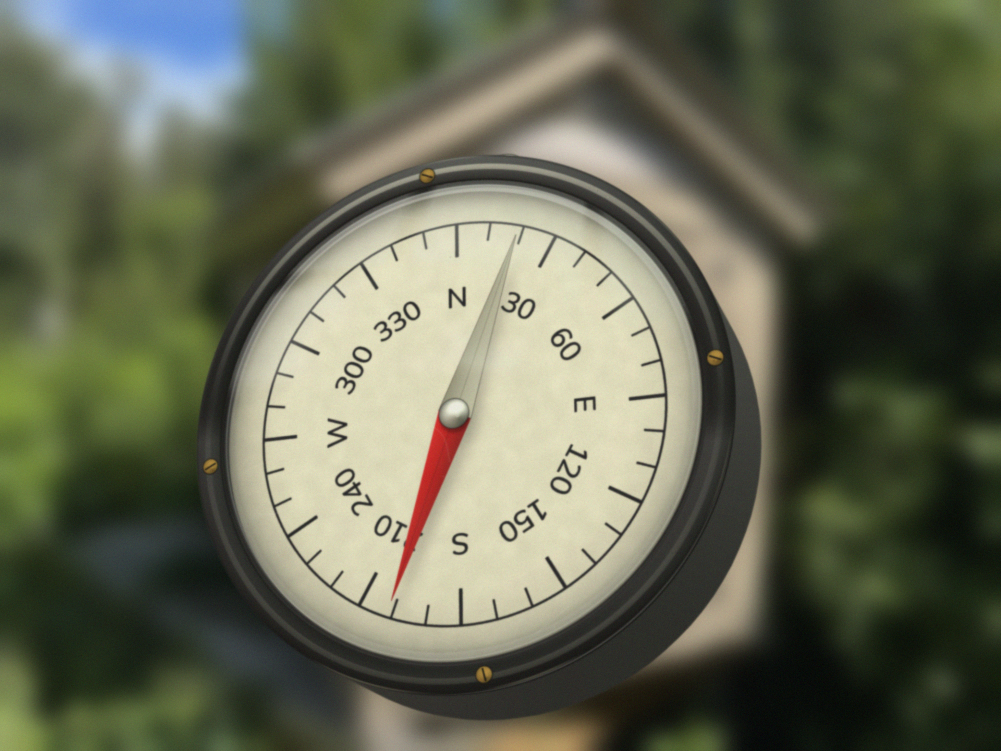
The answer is 200 °
